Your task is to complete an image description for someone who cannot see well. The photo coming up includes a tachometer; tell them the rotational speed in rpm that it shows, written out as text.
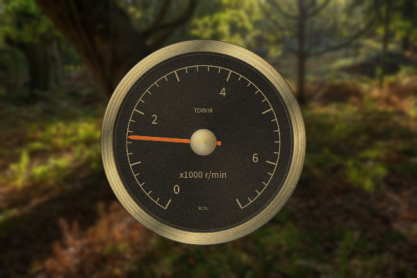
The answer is 1500 rpm
